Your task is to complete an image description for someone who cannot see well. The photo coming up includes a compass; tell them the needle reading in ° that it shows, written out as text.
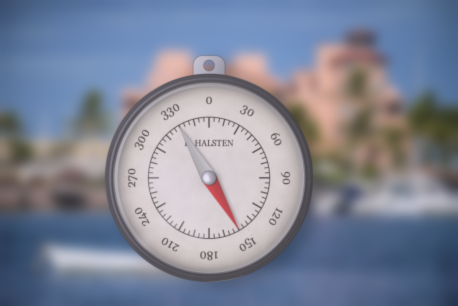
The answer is 150 °
